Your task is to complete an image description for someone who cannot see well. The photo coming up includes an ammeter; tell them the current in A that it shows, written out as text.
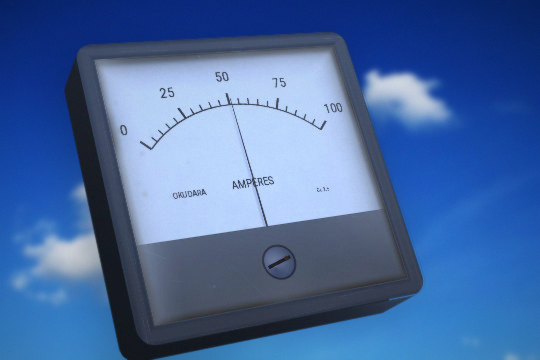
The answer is 50 A
